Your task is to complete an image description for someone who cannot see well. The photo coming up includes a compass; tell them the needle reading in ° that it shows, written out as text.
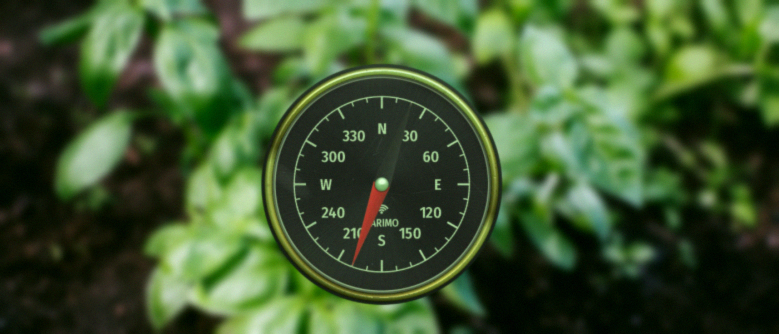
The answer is 200 °
